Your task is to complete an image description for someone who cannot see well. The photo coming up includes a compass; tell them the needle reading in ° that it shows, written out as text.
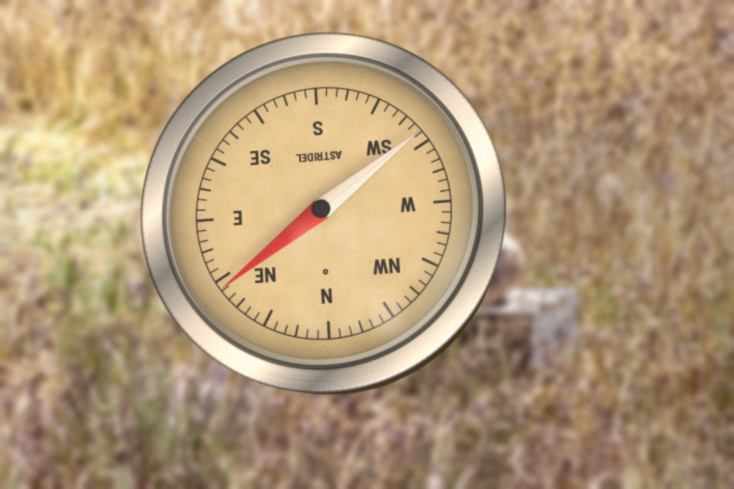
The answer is 55 °
